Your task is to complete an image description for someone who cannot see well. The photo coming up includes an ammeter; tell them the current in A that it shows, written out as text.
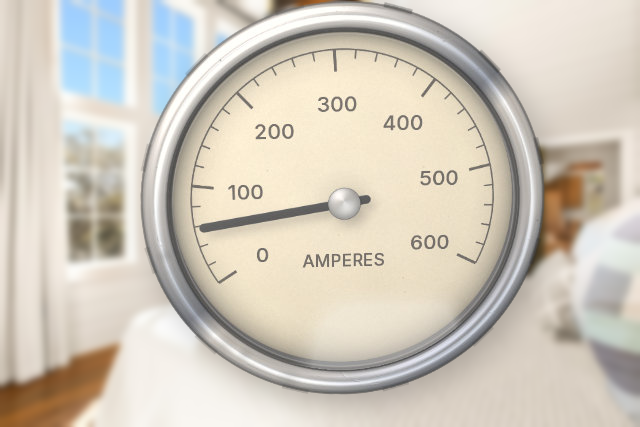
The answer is 60 A
